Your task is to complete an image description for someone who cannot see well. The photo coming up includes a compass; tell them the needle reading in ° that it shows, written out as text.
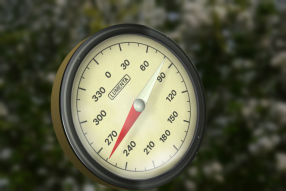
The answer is 260 °
